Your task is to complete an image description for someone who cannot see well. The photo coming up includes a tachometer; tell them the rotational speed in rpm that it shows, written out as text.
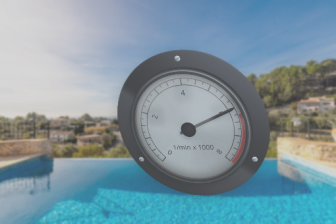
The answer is 6000 rpm
